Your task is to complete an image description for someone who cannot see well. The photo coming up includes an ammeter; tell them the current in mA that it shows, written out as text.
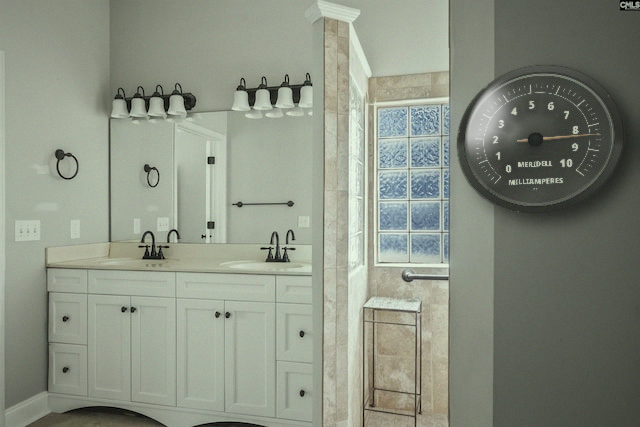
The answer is 8.4 mA
